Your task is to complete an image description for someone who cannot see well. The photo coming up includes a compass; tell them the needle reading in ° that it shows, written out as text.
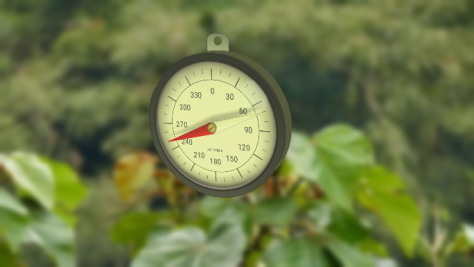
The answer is 250 °
